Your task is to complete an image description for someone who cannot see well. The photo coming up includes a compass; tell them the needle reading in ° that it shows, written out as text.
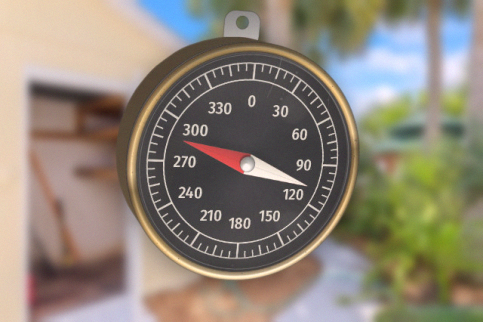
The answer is 287.5 °
